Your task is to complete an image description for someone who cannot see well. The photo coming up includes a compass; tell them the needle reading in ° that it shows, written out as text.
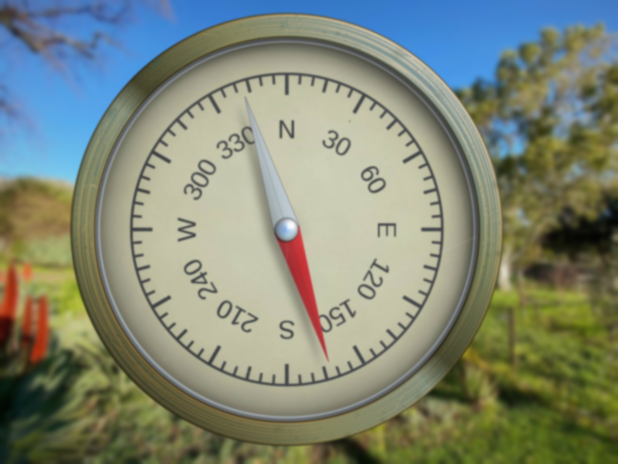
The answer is 162.5 °
